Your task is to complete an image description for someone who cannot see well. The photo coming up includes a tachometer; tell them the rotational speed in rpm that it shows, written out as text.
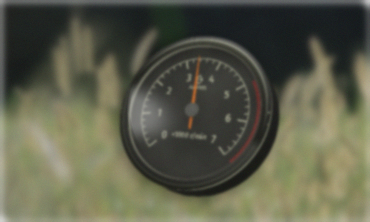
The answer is 3400 rpm
